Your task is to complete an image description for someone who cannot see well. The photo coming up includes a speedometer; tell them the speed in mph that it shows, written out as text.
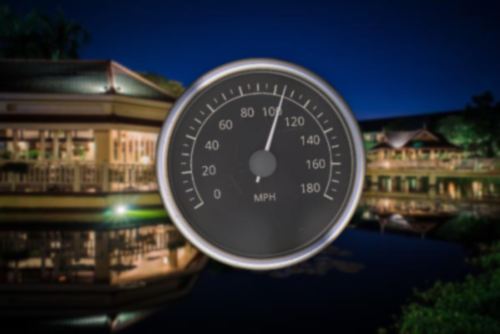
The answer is 105 mph
